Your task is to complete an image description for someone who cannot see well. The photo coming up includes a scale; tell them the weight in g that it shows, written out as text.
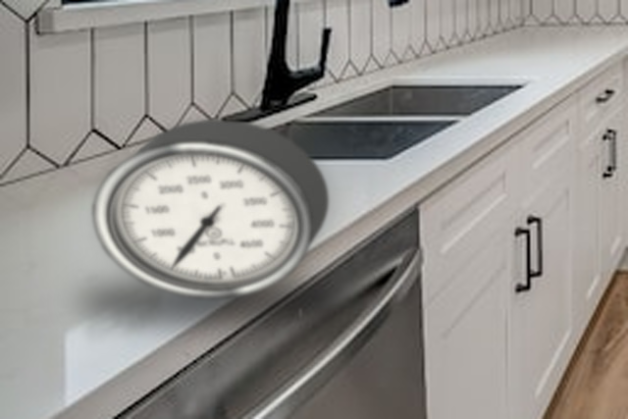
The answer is 500 g
